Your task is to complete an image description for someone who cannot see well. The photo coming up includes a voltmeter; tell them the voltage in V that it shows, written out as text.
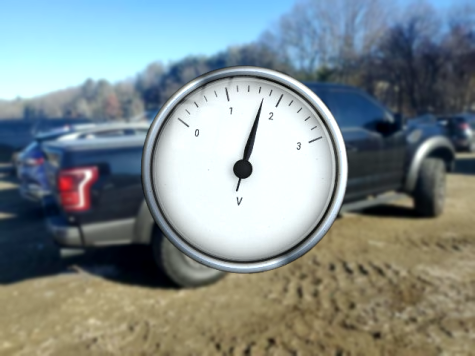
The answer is 1.7 V
